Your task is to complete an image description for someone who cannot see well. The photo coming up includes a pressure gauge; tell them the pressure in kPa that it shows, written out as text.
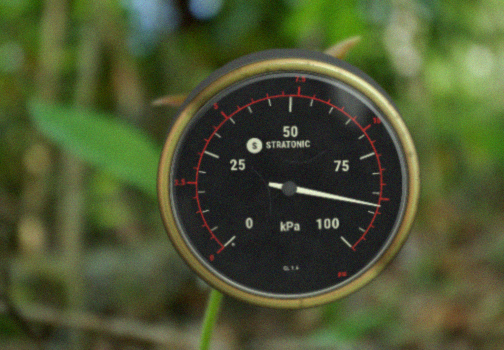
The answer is 87.5 kPa
